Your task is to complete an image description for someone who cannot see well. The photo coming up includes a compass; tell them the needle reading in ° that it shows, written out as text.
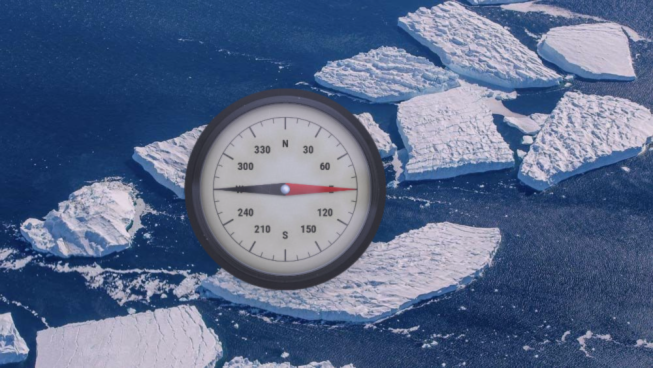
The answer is 90 °
